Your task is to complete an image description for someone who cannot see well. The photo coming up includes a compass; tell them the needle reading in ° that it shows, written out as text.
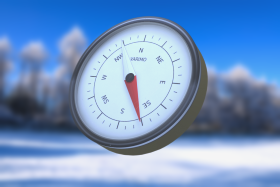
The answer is 150 °
